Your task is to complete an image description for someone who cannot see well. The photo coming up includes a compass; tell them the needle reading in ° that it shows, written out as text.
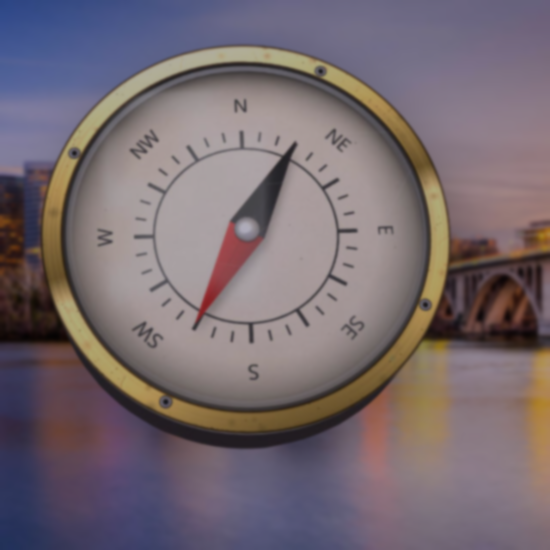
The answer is 210 °
